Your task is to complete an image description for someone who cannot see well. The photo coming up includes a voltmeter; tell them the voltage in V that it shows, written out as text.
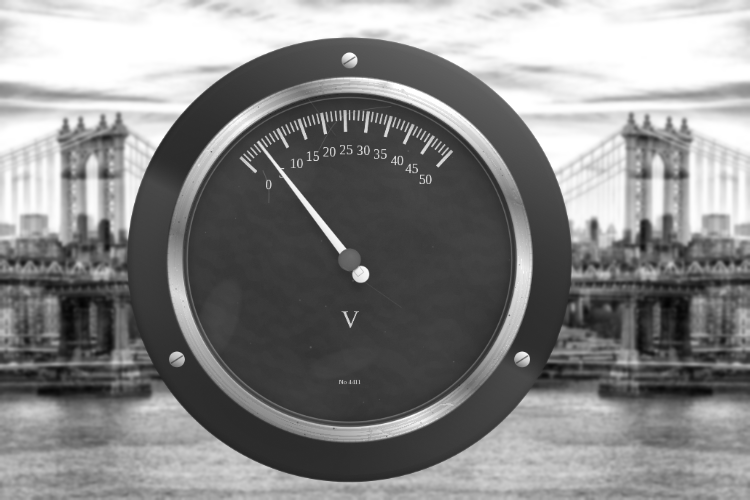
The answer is 5 V
